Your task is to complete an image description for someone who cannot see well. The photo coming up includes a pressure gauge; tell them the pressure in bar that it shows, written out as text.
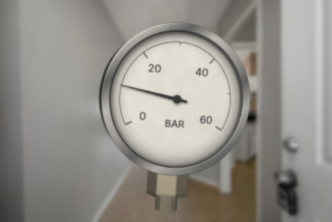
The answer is 10 bar
